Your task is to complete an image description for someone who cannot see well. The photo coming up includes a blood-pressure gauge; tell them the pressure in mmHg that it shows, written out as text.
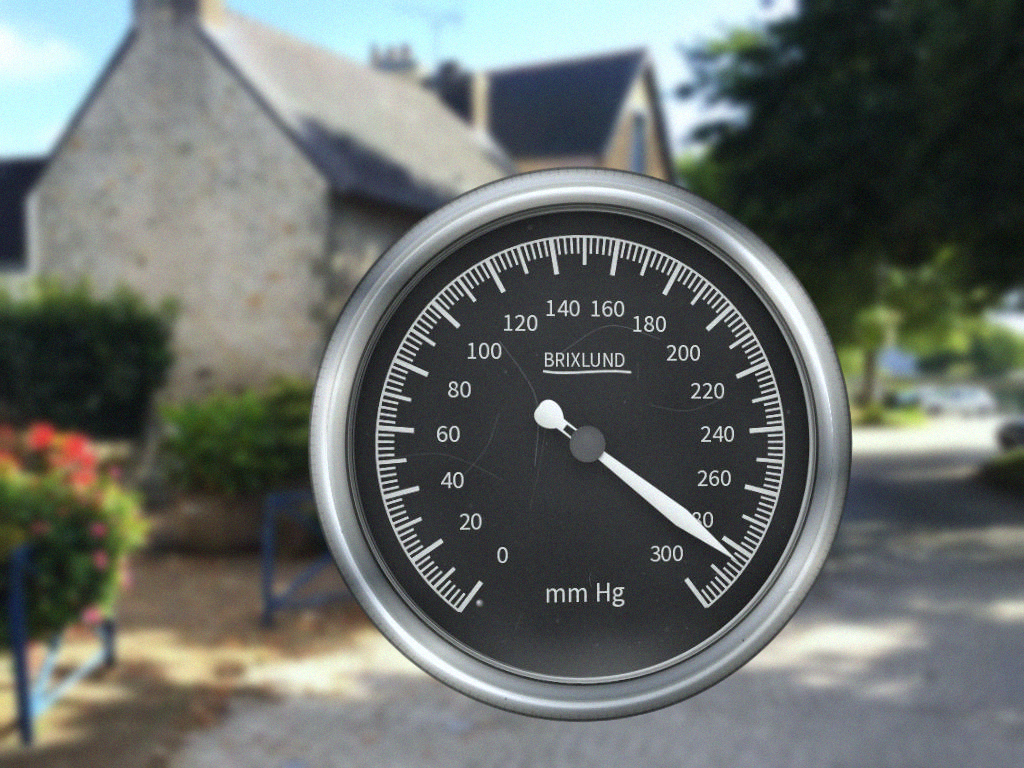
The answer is 284 mmHg
